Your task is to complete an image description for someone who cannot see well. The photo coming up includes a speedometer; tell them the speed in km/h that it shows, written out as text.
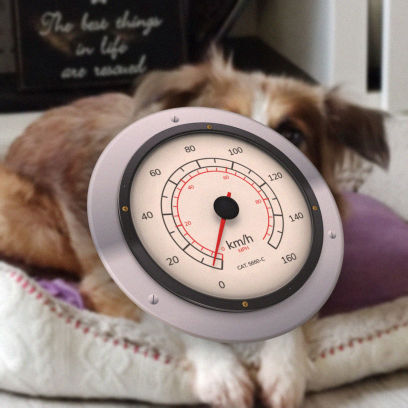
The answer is 5 km/h
